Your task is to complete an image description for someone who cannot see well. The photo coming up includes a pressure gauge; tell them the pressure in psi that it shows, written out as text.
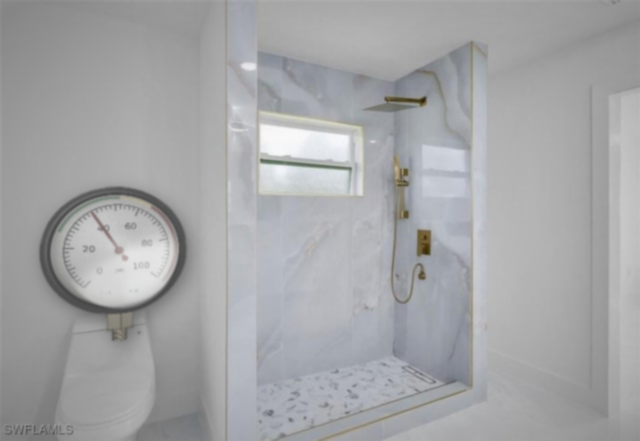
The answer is 40 psi
